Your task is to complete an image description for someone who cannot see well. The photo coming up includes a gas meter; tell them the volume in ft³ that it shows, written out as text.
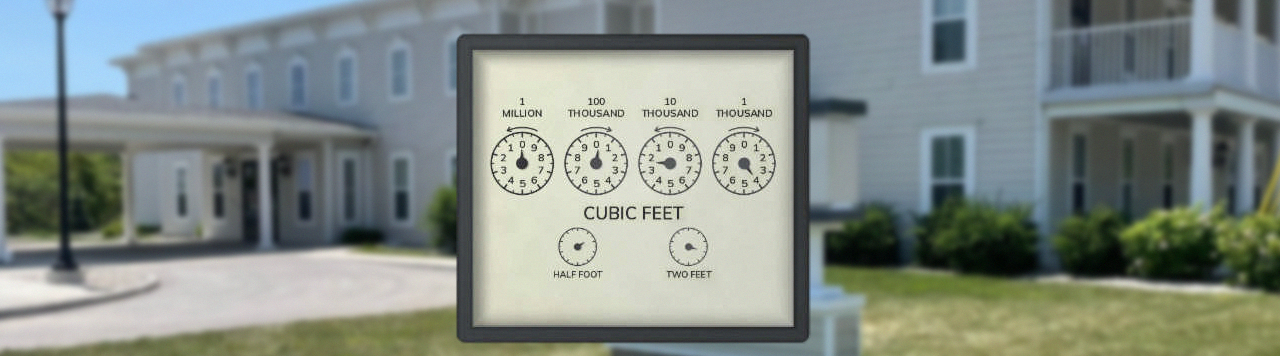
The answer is 2400 ft³
